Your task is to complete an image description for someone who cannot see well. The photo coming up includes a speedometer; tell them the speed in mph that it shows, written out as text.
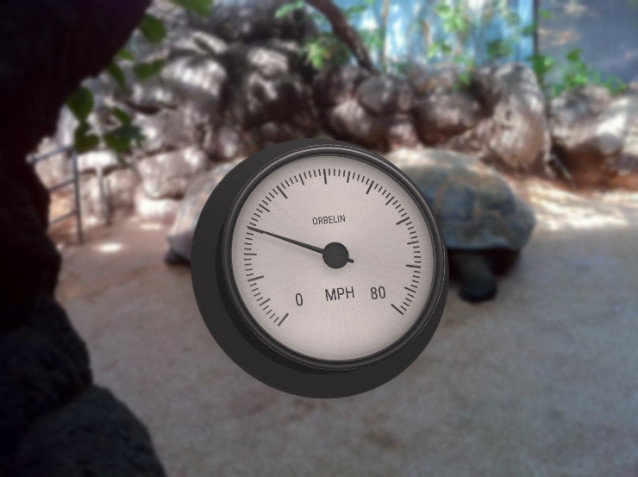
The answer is 20 mph
